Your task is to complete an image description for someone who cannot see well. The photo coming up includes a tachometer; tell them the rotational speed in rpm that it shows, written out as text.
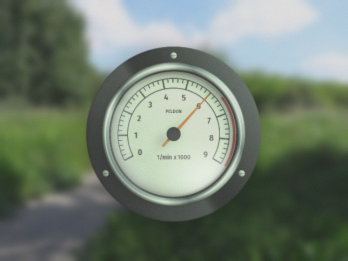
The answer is 6000 rpm
